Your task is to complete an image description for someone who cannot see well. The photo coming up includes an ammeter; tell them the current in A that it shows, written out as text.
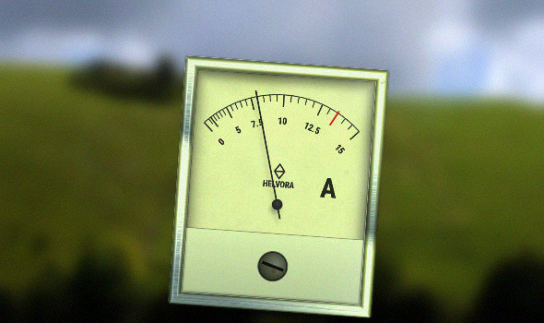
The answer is 8 A
